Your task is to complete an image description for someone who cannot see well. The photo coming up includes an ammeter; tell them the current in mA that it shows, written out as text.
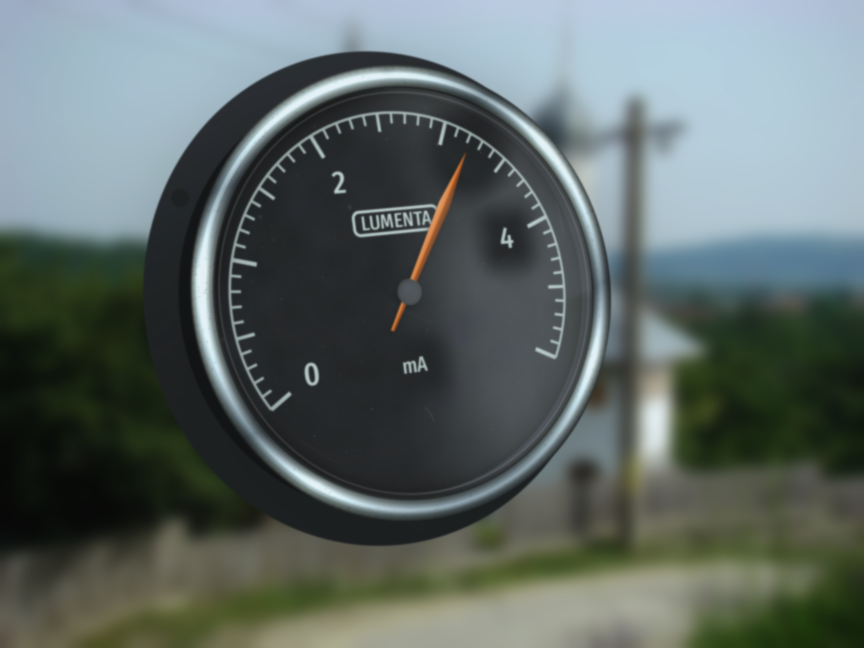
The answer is 3.2 mA
